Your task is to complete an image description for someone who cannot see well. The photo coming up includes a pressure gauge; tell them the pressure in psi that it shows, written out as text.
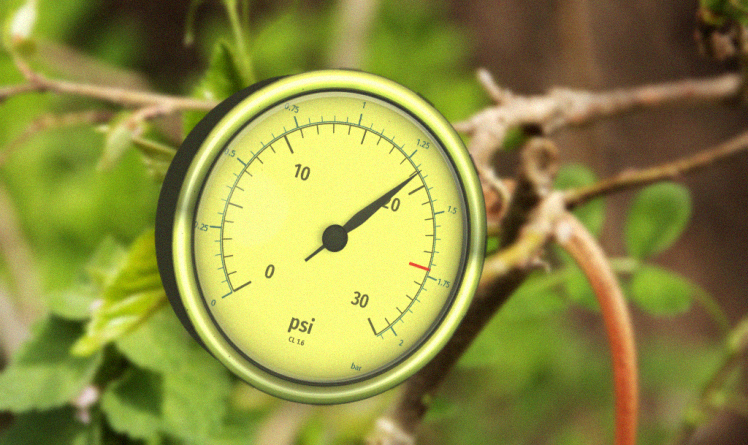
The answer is 19 psi
